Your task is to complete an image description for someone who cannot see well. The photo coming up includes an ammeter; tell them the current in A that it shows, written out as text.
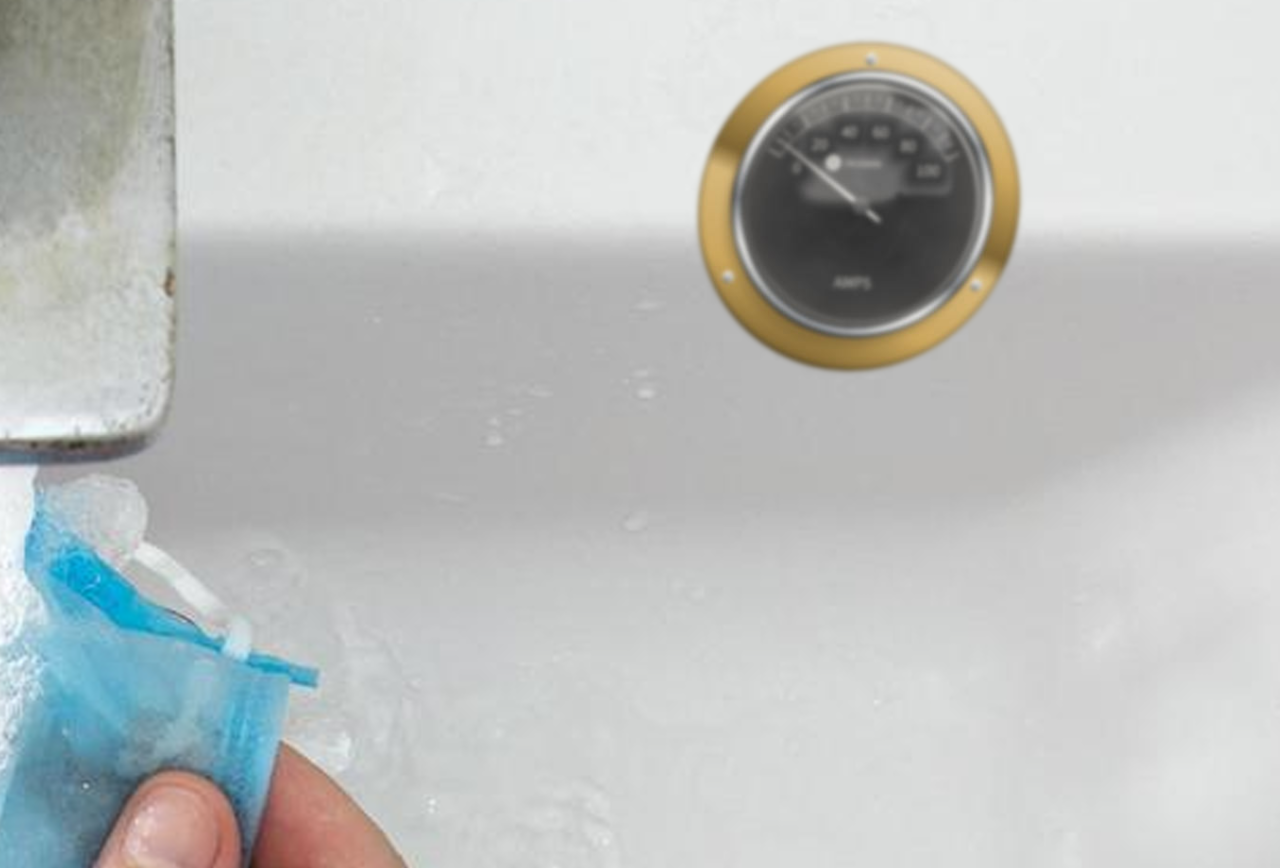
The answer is 5 A
